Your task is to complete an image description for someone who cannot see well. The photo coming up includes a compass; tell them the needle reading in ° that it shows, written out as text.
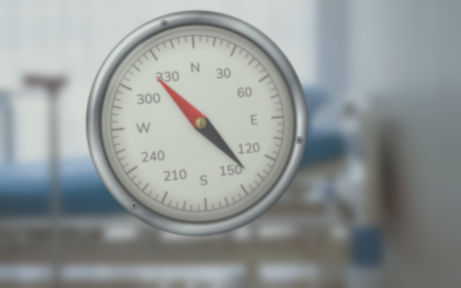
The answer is 320 °
